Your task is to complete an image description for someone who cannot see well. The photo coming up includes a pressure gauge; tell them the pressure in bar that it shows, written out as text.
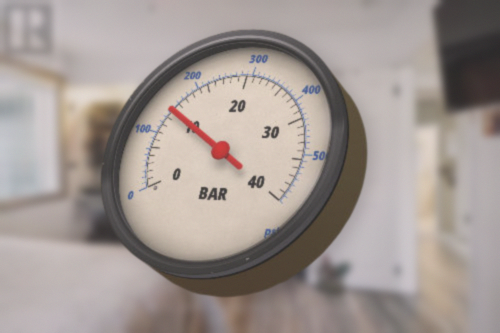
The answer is 10 bar
